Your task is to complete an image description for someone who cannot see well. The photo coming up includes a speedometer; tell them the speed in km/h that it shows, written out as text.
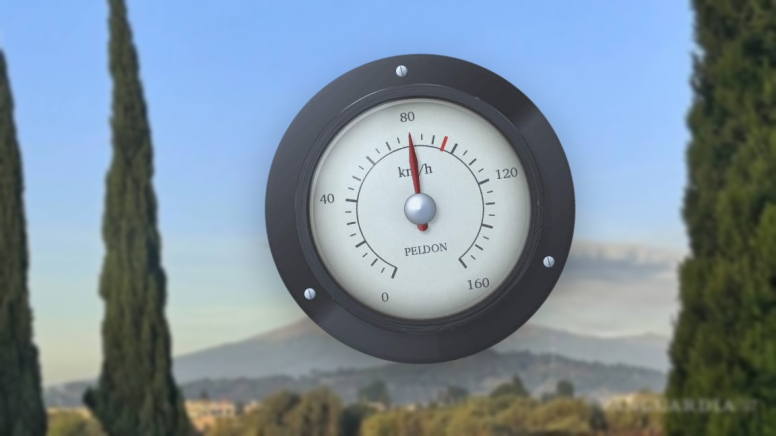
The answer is 80 km/h
